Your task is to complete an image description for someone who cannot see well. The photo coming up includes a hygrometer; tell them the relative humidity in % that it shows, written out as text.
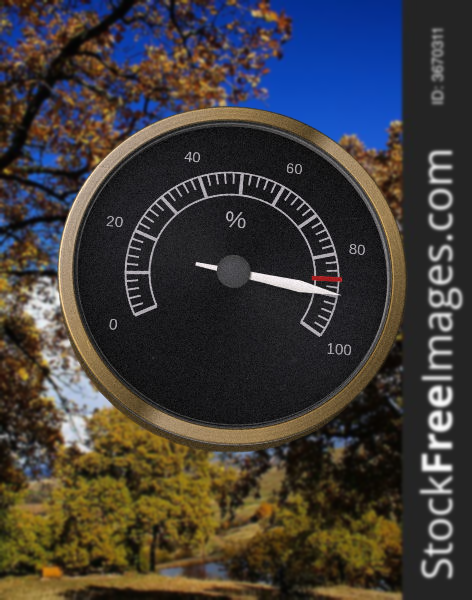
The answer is 90 %
